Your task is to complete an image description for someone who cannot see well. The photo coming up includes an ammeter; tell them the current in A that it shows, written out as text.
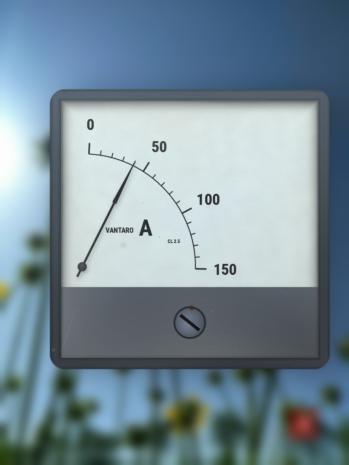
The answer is 40 A
